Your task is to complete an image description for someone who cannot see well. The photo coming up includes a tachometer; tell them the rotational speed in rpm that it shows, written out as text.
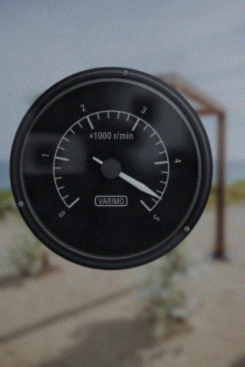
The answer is 4700 rpm
